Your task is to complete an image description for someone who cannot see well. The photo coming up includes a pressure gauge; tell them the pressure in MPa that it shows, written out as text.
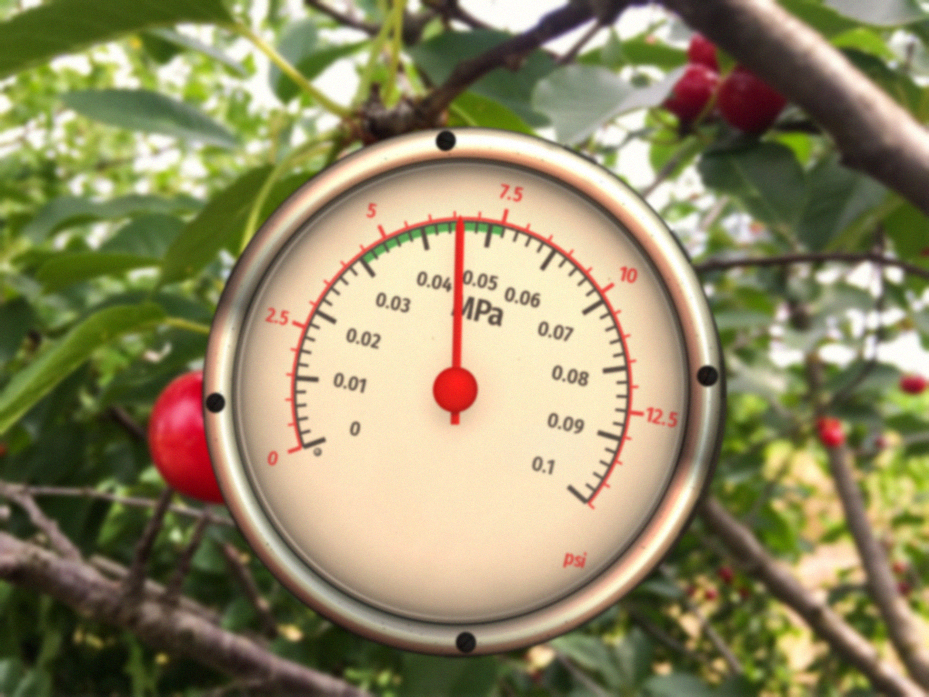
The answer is 0.046 MPa
